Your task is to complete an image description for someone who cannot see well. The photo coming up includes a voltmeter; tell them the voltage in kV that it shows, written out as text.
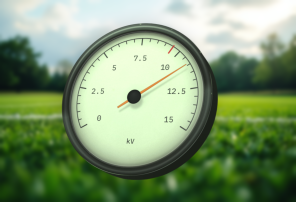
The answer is 11 kV
